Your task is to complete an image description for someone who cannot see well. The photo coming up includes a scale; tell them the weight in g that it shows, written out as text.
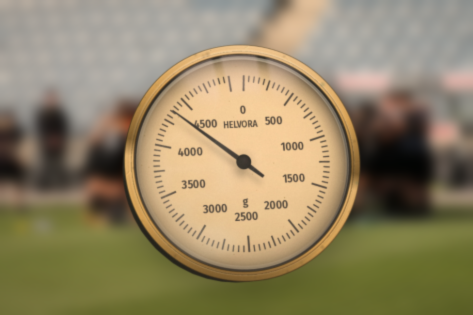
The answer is 4350 g
